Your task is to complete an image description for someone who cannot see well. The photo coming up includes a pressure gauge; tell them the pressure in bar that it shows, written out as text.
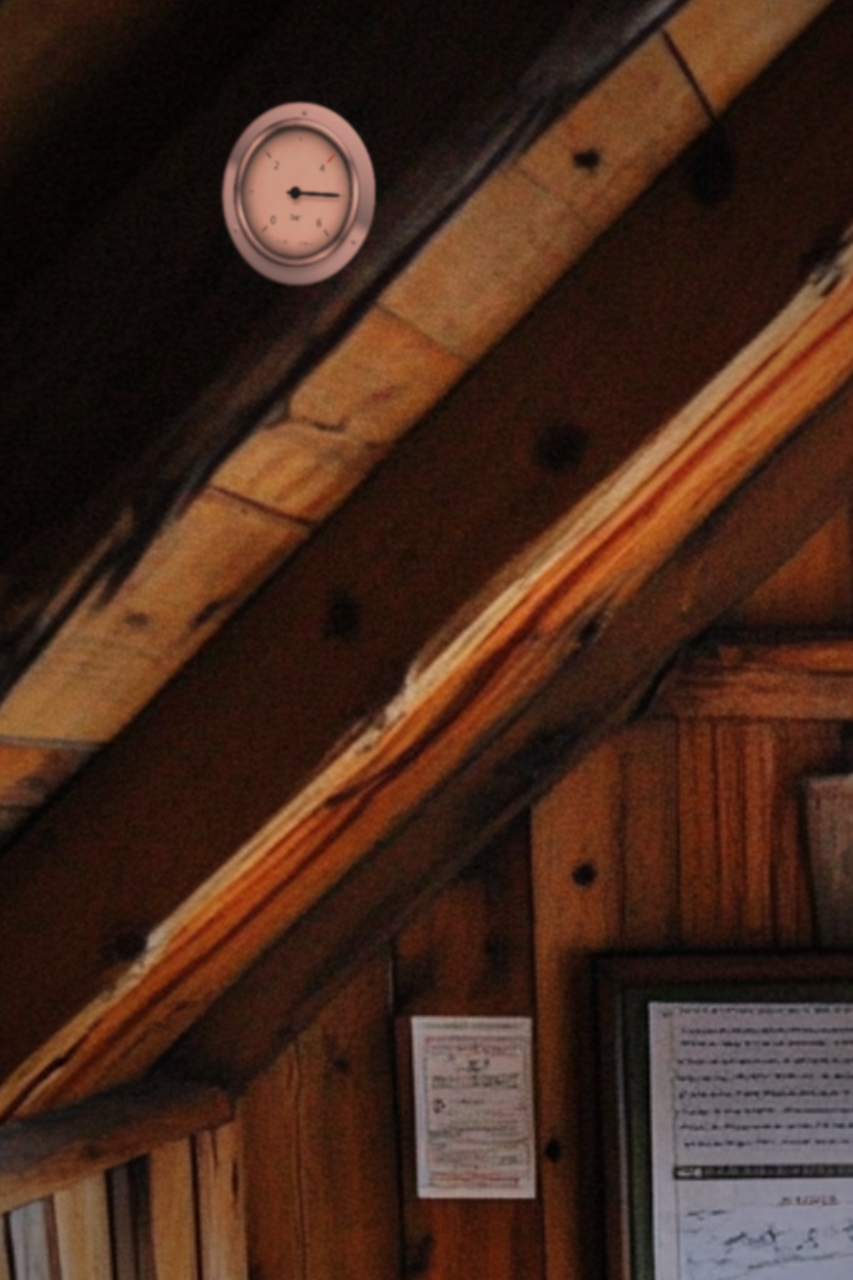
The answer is 5 bar
